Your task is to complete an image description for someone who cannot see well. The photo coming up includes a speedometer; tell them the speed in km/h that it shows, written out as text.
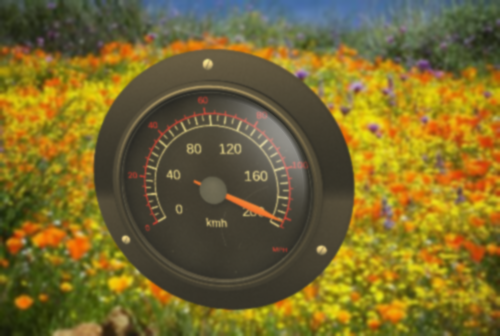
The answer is 195 km/h
